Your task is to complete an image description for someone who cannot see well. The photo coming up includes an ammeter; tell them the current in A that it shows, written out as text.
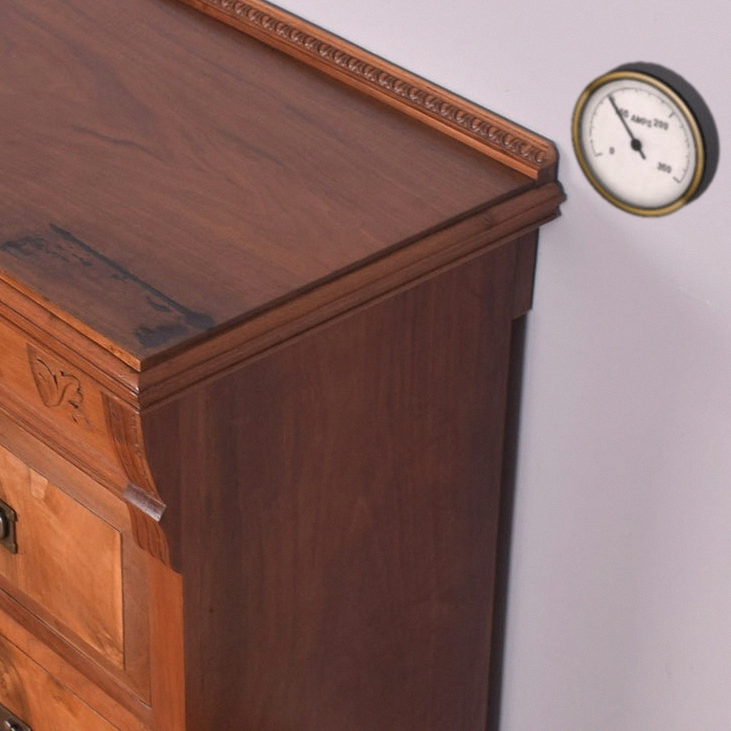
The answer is 100 A
